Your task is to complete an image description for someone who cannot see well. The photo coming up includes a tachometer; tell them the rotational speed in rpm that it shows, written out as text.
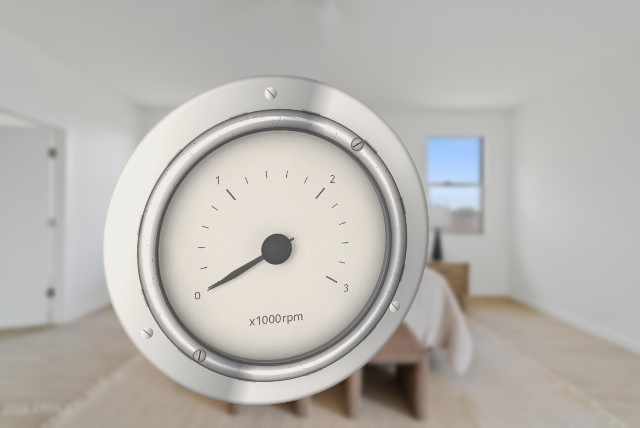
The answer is 0 rpm
